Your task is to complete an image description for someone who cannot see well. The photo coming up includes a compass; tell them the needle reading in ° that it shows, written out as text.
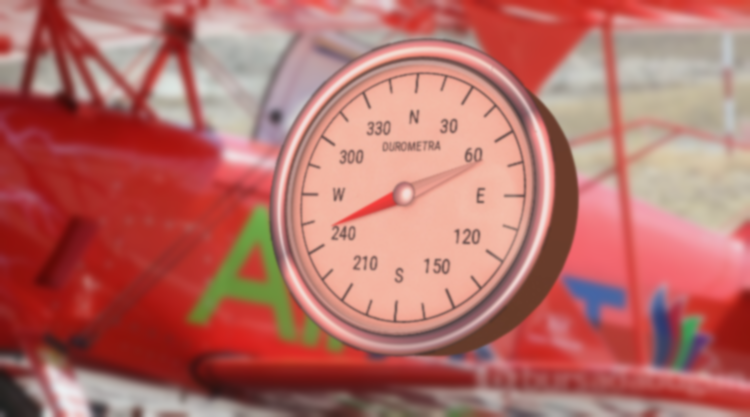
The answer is 247.5 °
